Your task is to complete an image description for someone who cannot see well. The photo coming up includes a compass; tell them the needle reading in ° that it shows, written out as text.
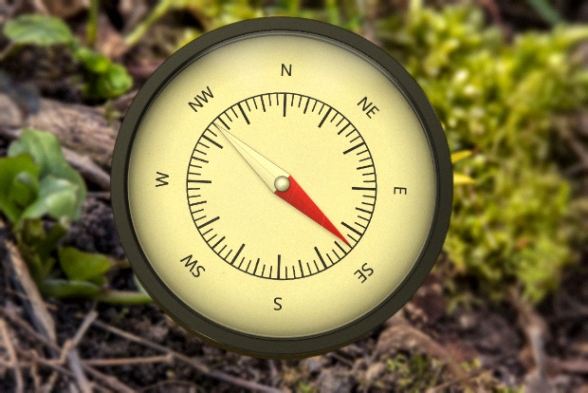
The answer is 130 °
